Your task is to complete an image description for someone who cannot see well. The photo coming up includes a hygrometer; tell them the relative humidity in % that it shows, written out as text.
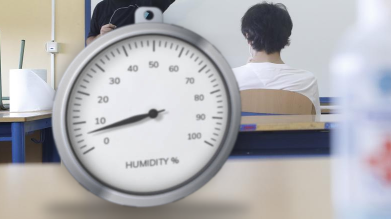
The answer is 6 %
